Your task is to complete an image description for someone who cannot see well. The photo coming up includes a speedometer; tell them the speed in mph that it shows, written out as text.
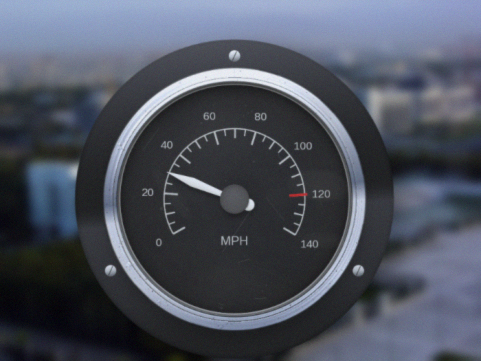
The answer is 30 mph
